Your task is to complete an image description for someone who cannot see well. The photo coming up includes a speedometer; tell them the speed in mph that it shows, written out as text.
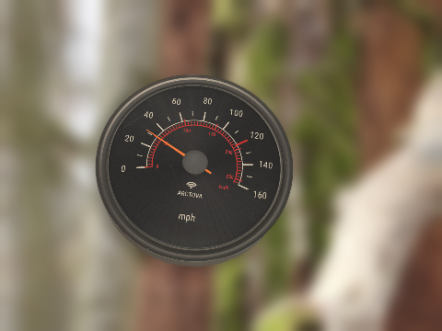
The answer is 30 mph
